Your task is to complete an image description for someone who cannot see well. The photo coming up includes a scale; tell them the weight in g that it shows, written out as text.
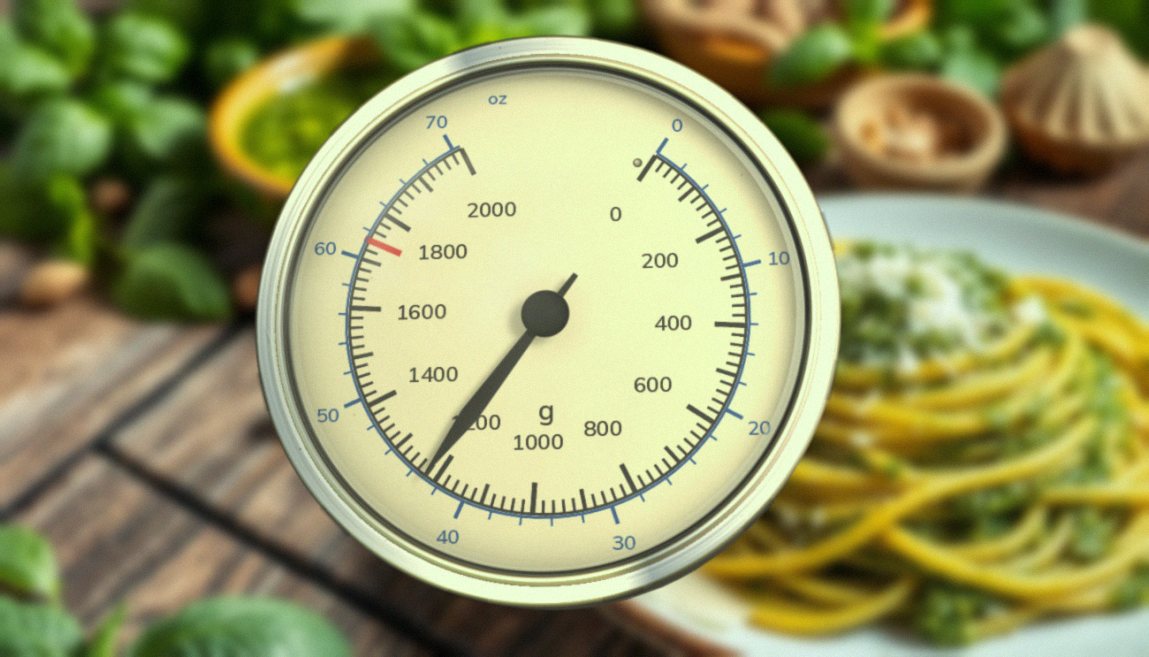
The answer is 1220 g
